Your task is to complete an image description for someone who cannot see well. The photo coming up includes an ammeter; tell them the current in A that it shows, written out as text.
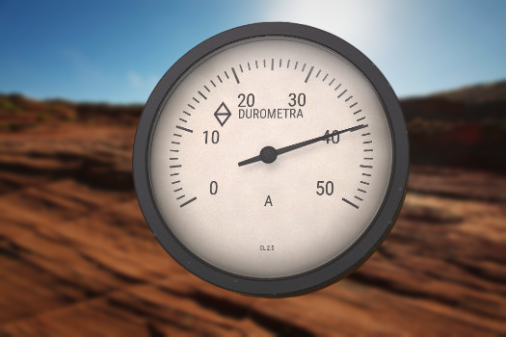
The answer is 40 A
